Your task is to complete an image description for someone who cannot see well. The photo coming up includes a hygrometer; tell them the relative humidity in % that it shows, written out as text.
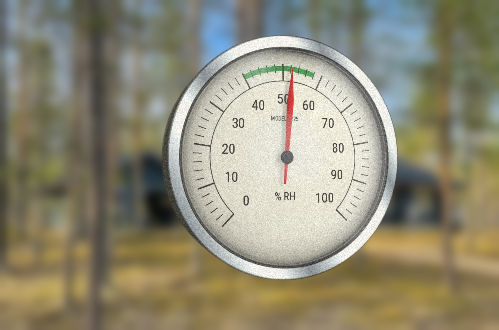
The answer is 52 %
